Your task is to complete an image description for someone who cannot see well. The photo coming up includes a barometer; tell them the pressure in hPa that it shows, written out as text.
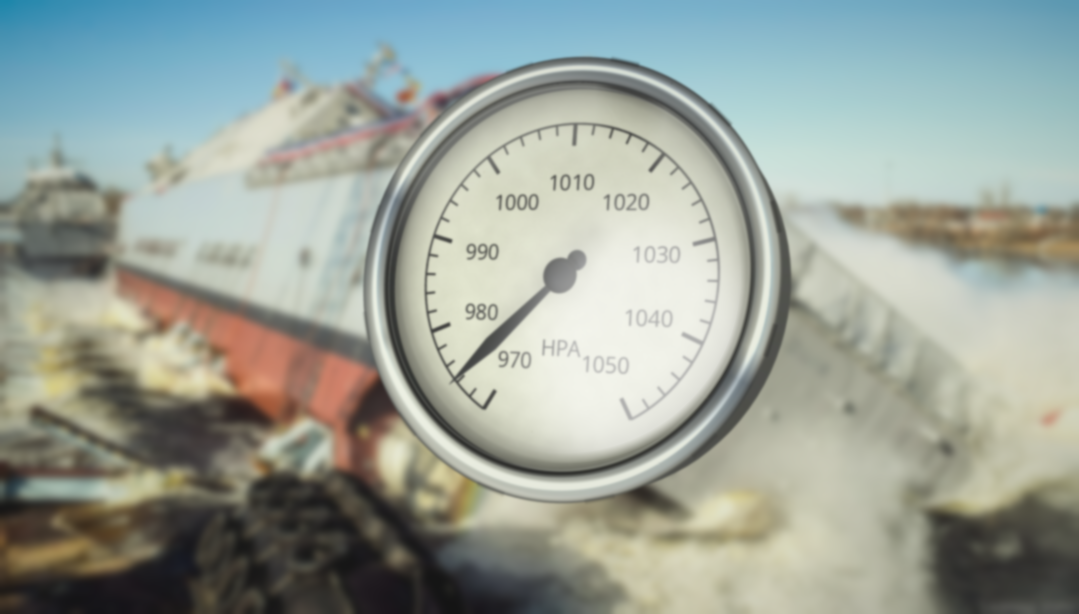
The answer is 974 hPa
